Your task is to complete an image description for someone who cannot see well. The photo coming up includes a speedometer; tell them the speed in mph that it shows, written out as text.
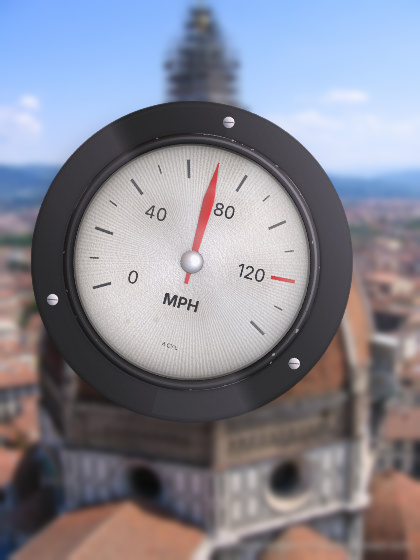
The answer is 70 mph
